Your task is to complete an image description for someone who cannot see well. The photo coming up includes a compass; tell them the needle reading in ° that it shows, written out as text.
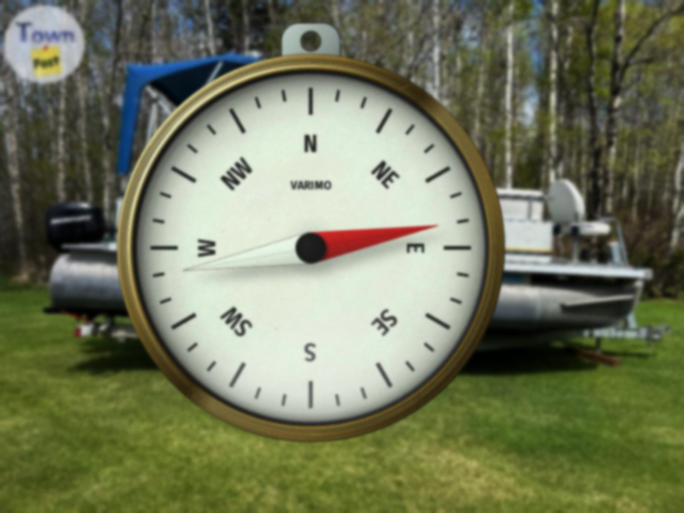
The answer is 80 °
